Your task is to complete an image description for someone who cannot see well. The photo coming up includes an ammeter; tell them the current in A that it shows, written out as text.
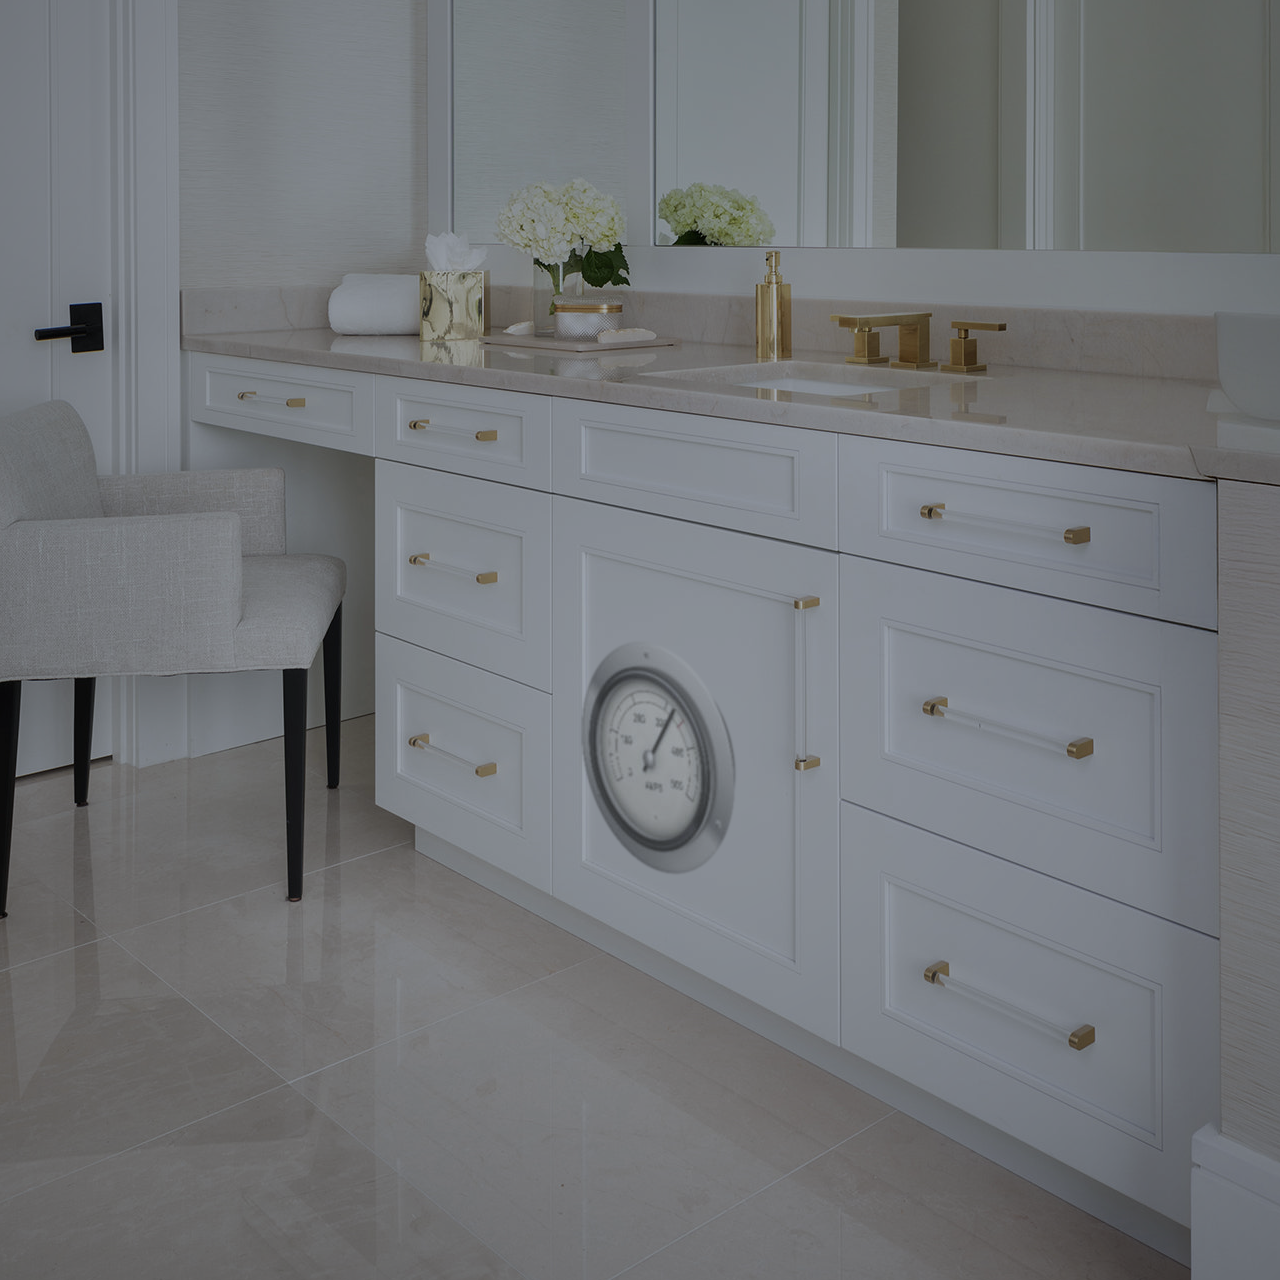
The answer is 325 A
